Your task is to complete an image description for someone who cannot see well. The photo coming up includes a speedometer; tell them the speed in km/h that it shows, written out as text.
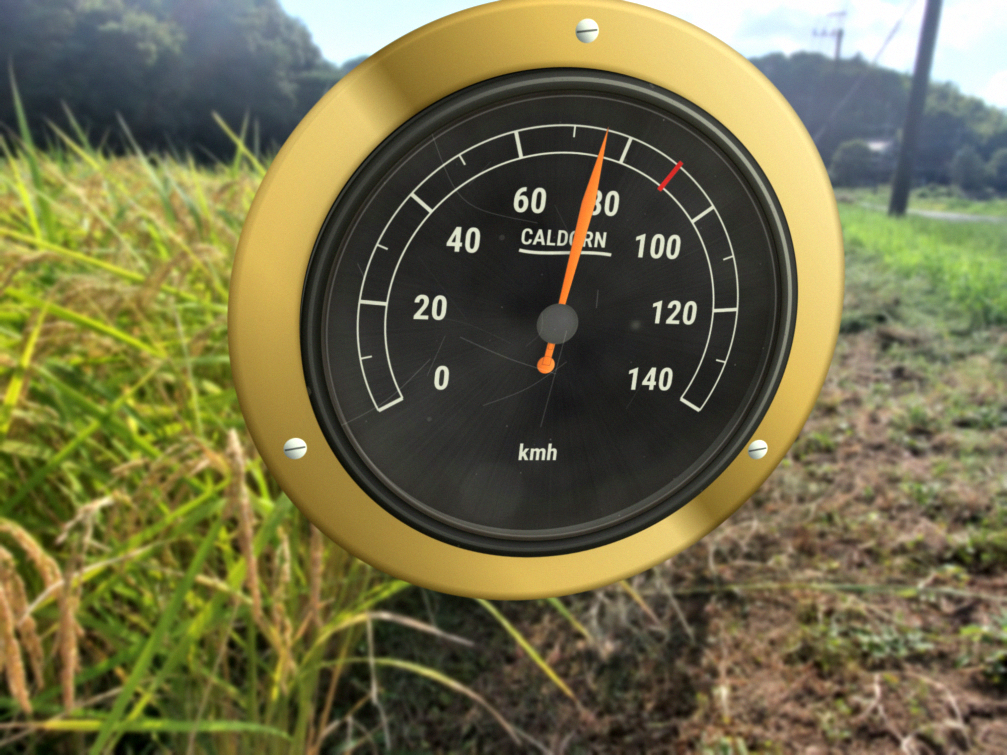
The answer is 75 km/h
